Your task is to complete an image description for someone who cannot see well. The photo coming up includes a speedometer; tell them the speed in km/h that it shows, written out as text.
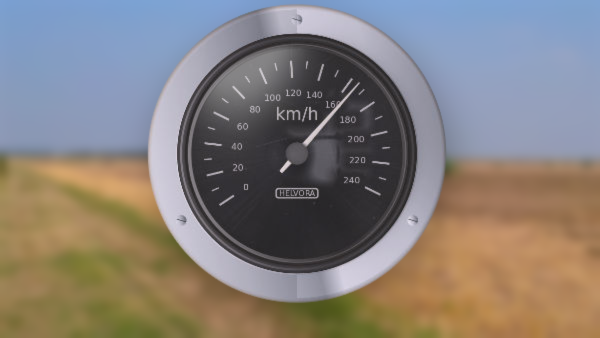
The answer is 165 km/h
